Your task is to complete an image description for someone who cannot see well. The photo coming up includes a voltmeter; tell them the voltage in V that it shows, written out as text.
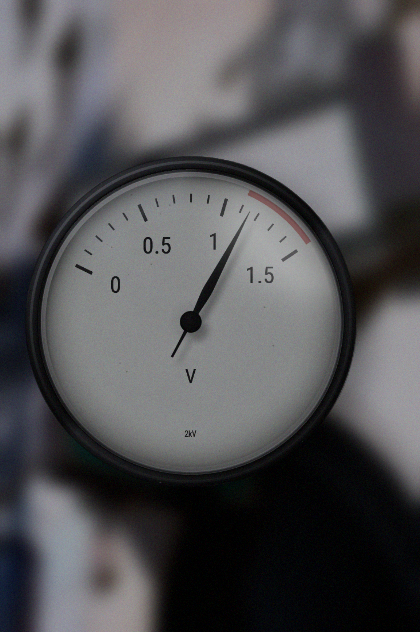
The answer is 1.15 V
